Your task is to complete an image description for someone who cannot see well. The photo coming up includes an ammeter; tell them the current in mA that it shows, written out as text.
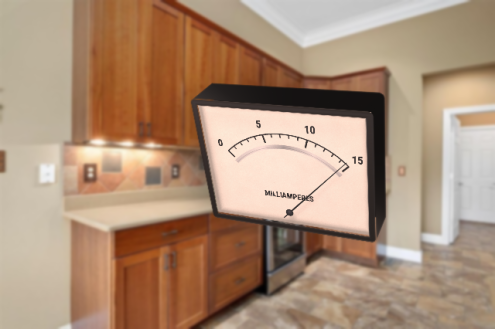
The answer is 14.5 mA
